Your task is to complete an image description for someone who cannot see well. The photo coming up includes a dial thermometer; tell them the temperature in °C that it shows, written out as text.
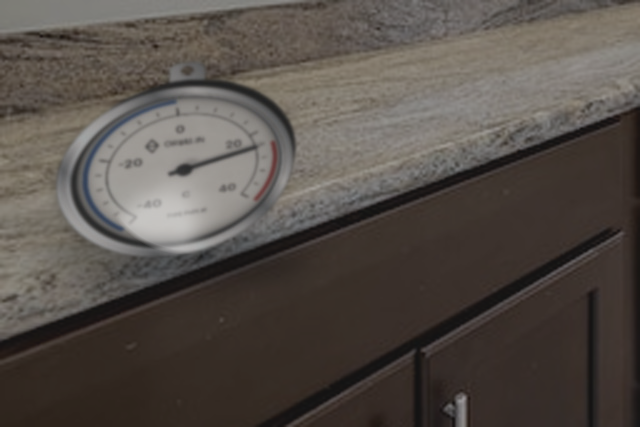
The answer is 24 °C
